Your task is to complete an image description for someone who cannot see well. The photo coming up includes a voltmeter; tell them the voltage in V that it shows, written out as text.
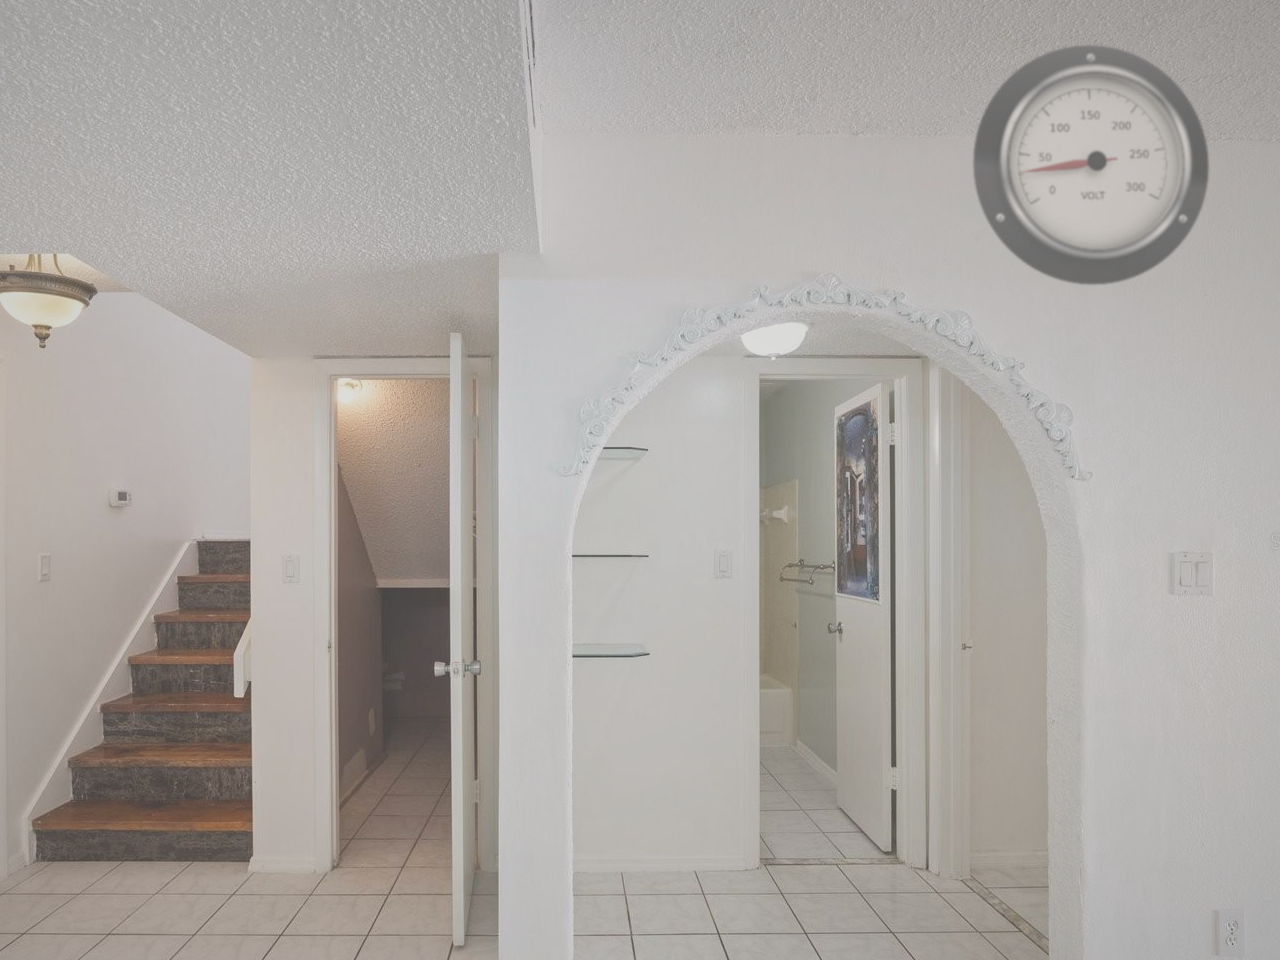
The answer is 30 V
